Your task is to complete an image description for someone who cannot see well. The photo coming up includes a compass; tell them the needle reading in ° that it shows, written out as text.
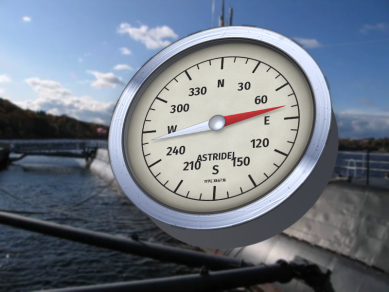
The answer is 80 °
